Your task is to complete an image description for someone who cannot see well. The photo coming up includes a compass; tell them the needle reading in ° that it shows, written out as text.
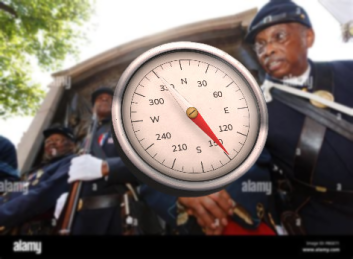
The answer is 150 °
